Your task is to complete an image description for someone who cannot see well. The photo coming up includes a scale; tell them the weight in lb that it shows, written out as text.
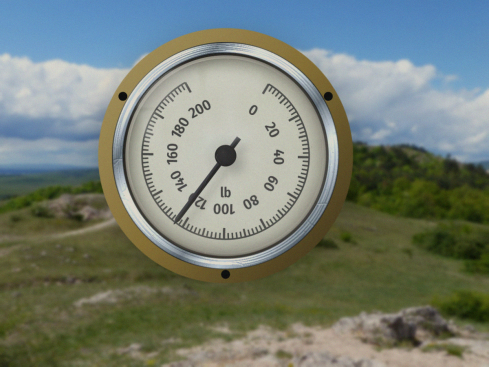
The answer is 124 lb
